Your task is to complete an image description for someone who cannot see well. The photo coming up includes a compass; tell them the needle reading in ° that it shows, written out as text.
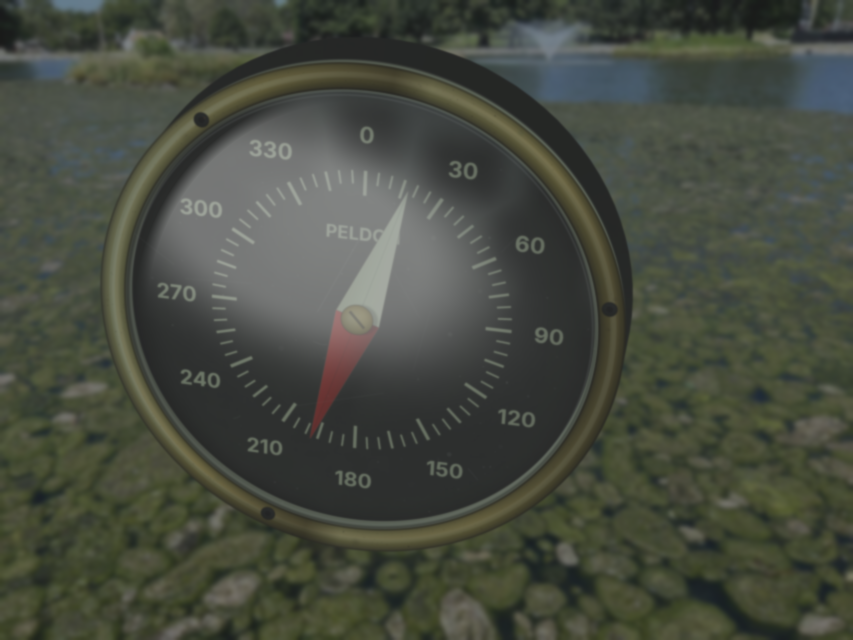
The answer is 197.5 °
